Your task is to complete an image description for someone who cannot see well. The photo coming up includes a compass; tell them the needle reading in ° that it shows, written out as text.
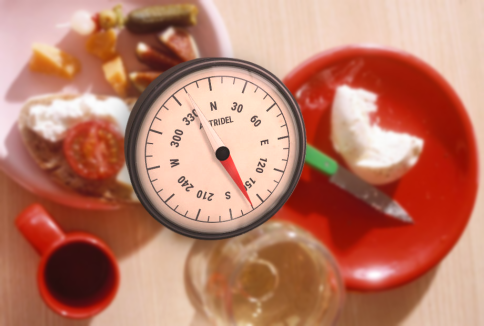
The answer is 160 °
